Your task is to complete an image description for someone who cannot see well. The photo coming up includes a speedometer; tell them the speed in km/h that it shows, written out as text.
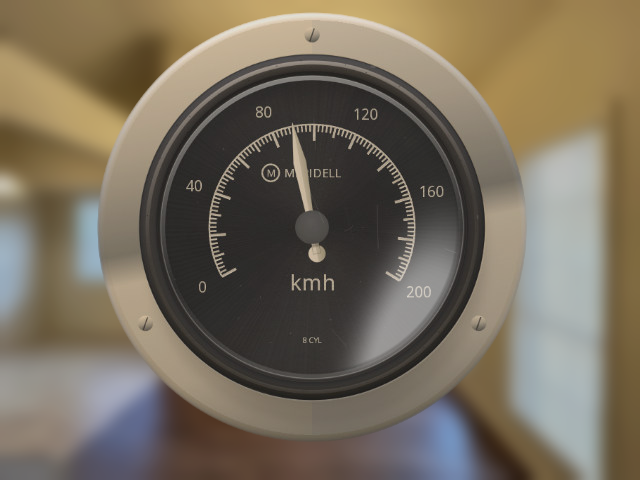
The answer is 90 km/h
